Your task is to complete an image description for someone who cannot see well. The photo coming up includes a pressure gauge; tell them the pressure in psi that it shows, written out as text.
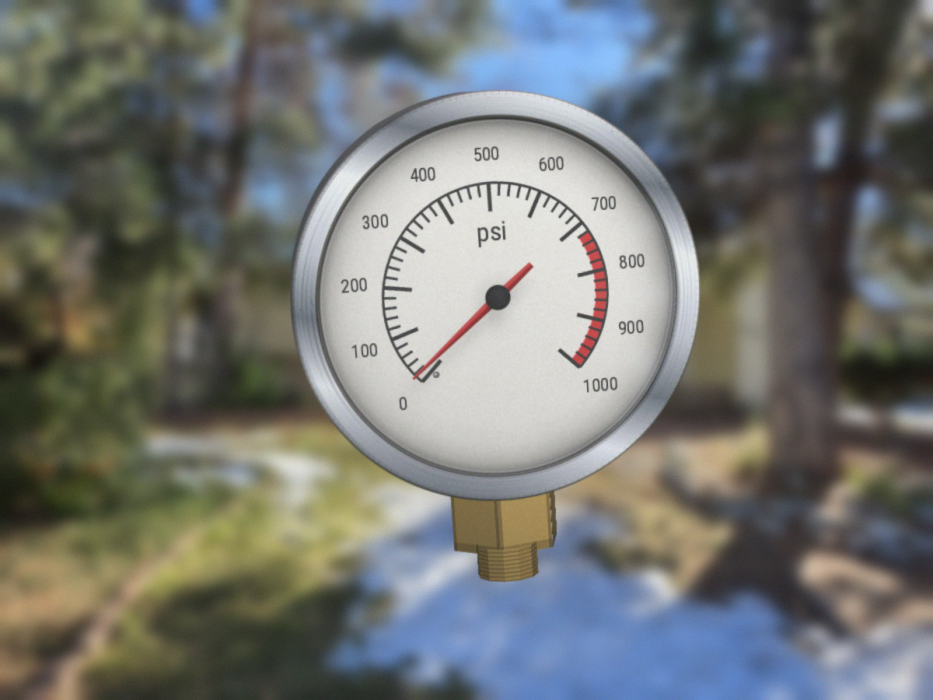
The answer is 20 psi
